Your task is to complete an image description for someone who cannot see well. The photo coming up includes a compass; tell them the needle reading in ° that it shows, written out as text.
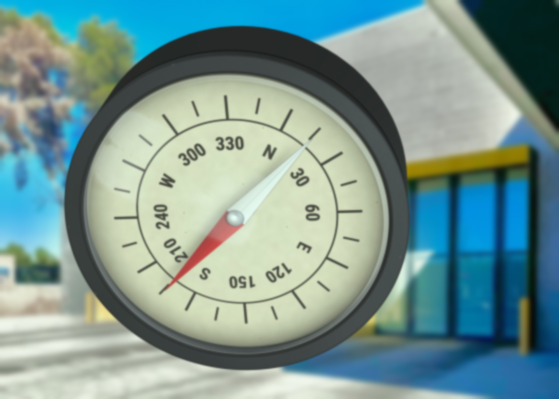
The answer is 195 °
